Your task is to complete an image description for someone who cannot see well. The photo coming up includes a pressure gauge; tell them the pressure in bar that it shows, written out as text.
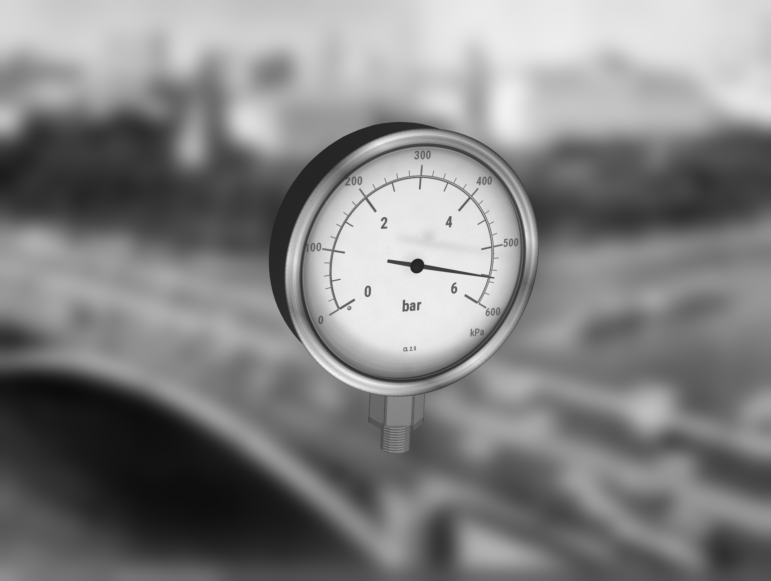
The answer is 5.5 bar
